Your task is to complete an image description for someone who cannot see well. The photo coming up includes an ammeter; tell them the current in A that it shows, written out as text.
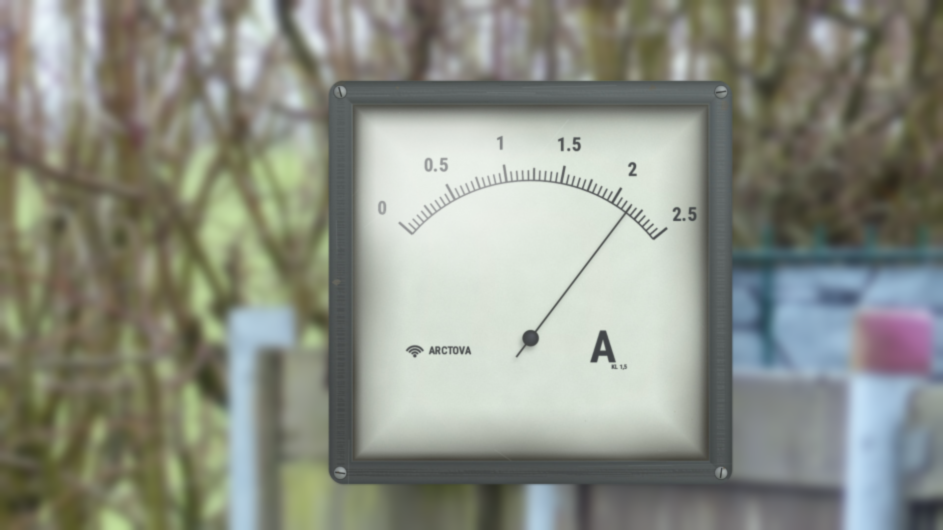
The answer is 2.15 A
